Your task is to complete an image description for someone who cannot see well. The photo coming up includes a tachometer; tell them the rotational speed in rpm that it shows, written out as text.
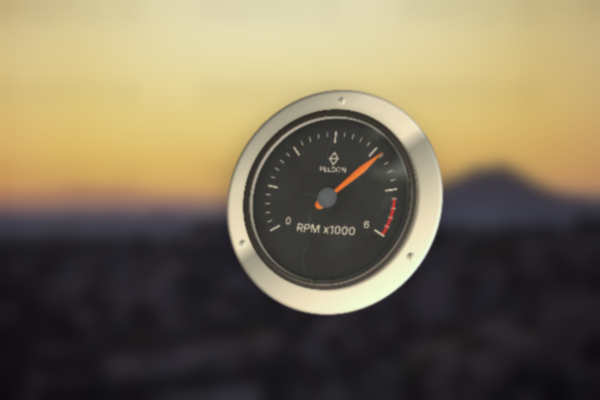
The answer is 4200 rpm
